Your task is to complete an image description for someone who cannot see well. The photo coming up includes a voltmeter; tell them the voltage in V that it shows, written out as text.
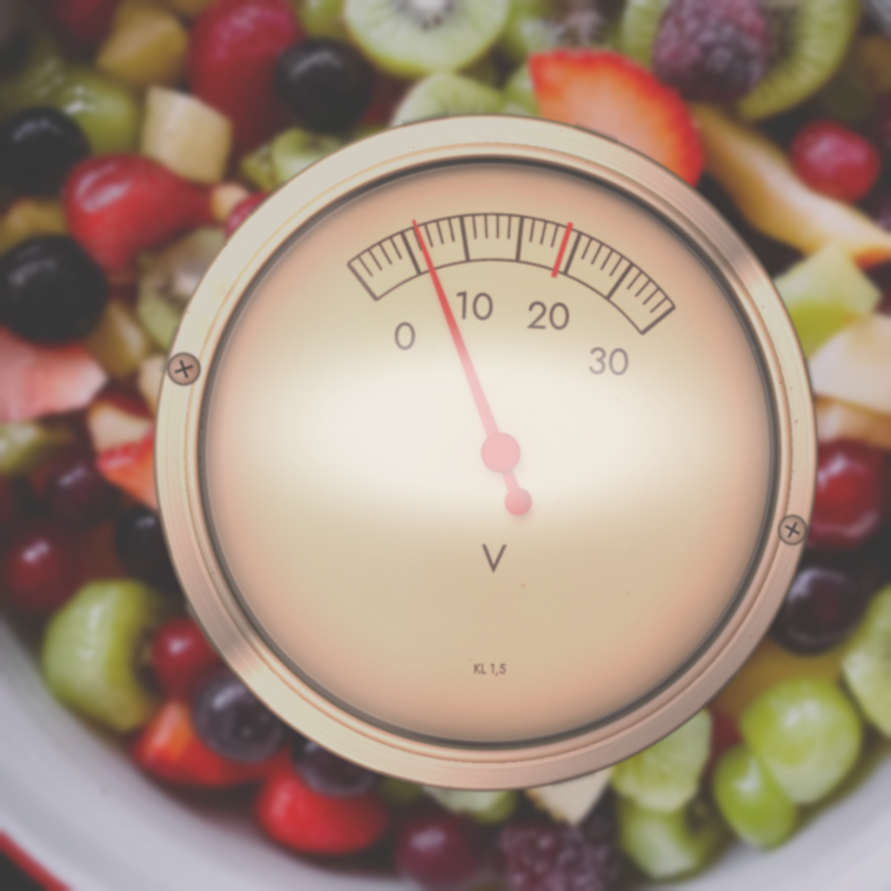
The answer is 6 V
